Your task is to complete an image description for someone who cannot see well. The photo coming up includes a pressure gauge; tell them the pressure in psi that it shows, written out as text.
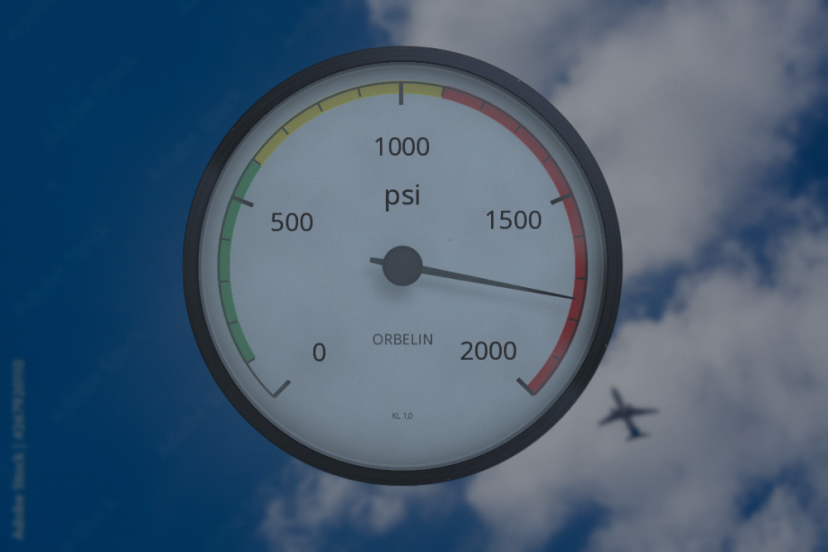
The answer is 1750 psi
